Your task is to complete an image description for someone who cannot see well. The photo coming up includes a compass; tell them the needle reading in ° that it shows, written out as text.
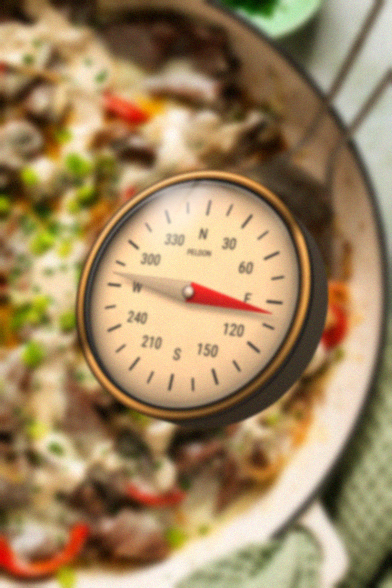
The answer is 97.5 °
